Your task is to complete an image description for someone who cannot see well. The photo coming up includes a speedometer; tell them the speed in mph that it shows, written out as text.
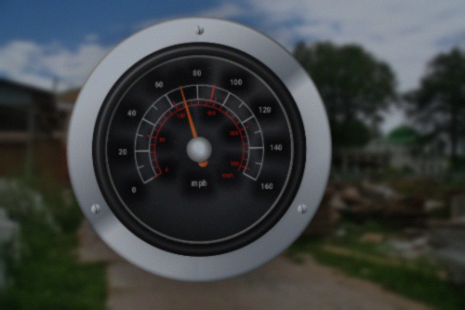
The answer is 70 mph
